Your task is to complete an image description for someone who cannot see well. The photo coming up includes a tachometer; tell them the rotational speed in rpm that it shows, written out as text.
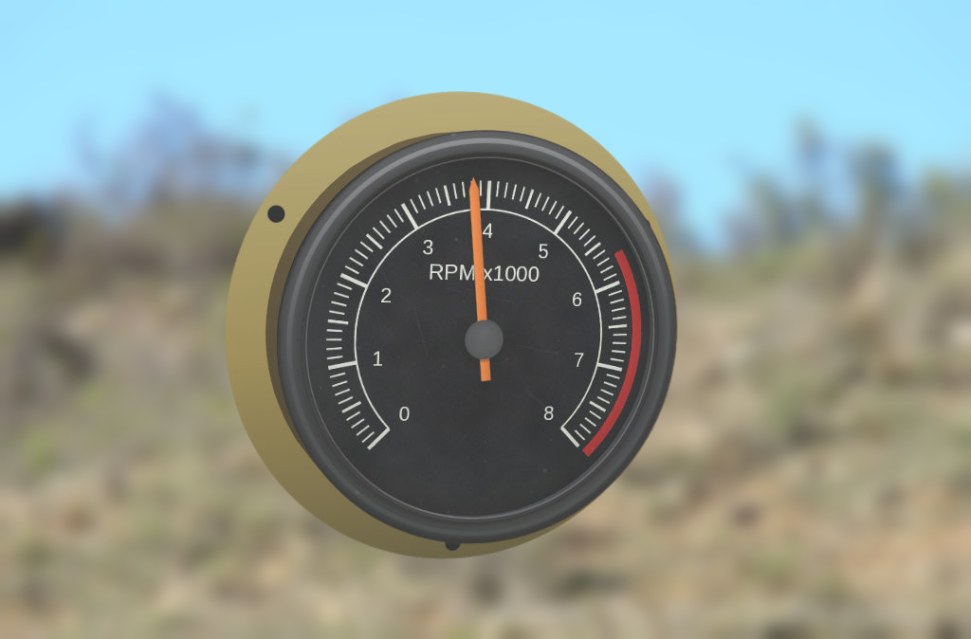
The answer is 3800 rpm
